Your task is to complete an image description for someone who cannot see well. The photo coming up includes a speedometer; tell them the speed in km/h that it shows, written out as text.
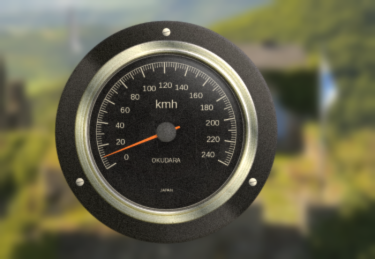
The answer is 10 km/h
